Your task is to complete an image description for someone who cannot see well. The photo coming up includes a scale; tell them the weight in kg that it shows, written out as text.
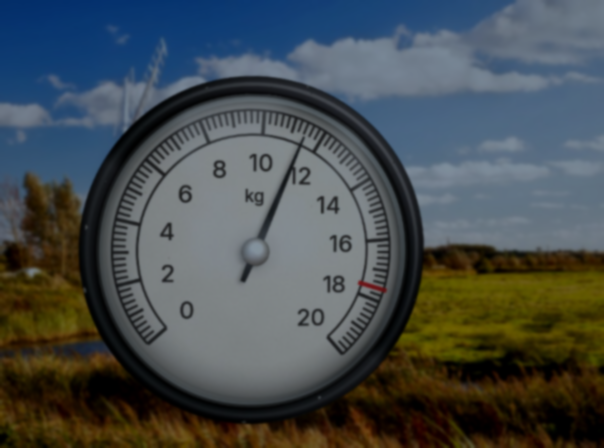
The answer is 11.4 kg
